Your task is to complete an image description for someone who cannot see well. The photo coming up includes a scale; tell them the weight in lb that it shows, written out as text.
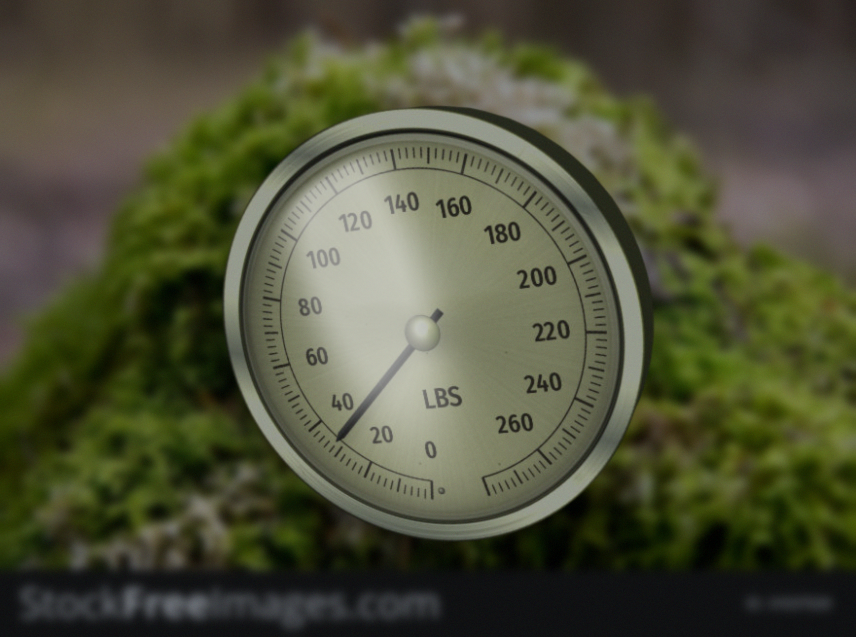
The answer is 32 lb
